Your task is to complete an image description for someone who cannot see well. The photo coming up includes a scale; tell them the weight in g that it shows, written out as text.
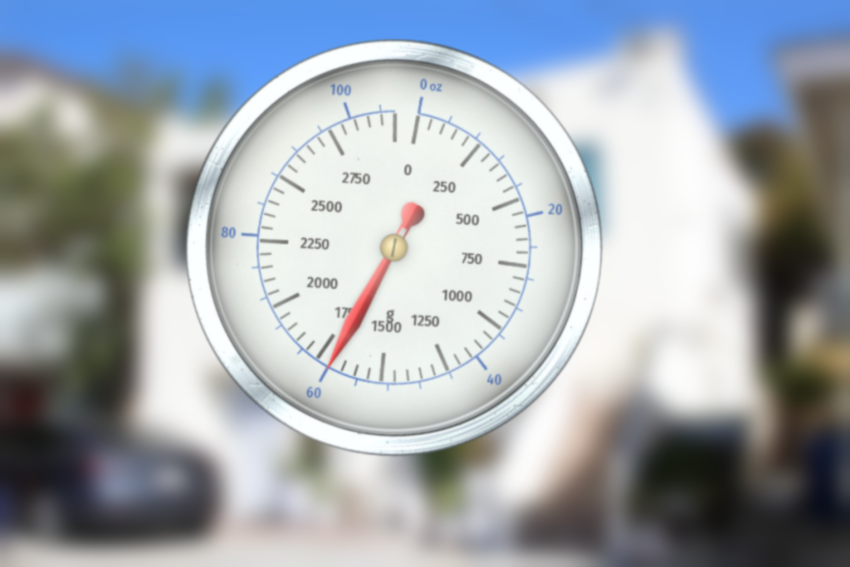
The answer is 1700 g
